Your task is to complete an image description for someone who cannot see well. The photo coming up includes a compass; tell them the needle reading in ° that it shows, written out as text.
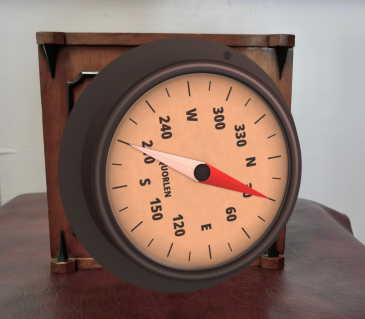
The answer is 30 °
